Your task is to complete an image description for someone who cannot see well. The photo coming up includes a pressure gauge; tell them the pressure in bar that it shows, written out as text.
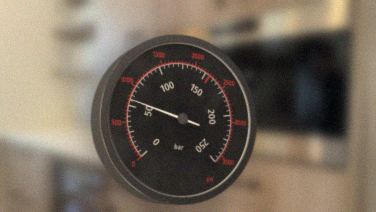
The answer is 55 bar
